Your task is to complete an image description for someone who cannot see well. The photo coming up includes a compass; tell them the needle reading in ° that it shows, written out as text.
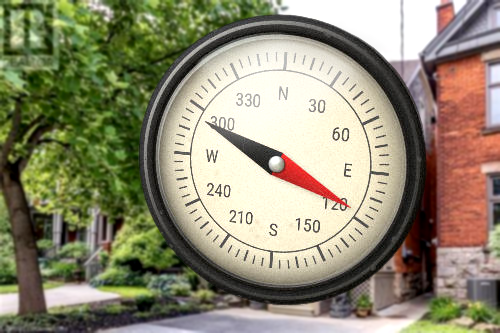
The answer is 115 °
